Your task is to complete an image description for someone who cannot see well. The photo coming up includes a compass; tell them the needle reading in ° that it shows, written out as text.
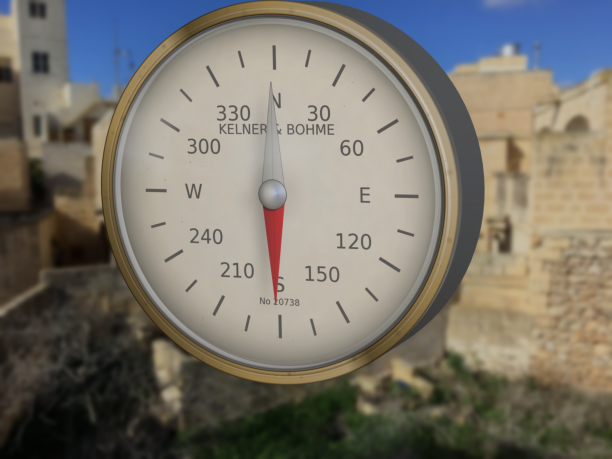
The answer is 180 °
